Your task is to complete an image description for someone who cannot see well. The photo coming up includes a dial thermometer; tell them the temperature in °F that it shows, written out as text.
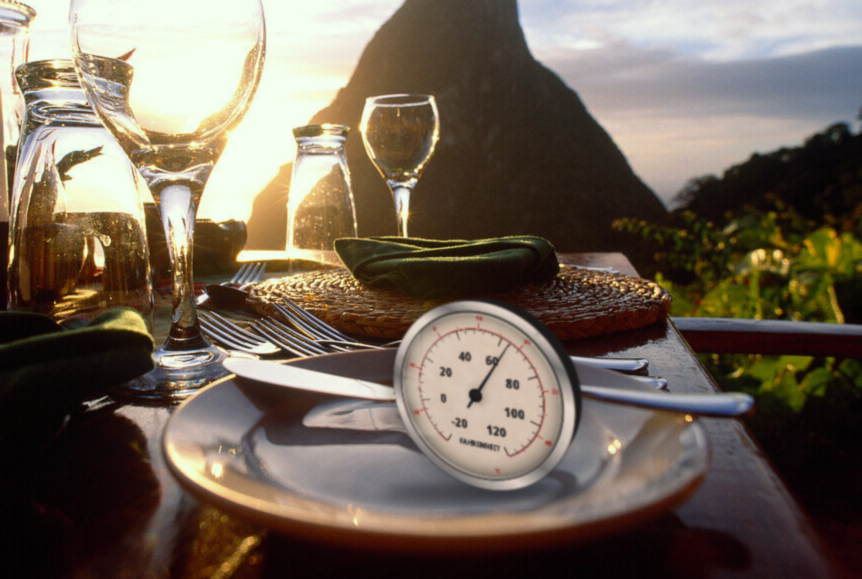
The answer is 64 °F
